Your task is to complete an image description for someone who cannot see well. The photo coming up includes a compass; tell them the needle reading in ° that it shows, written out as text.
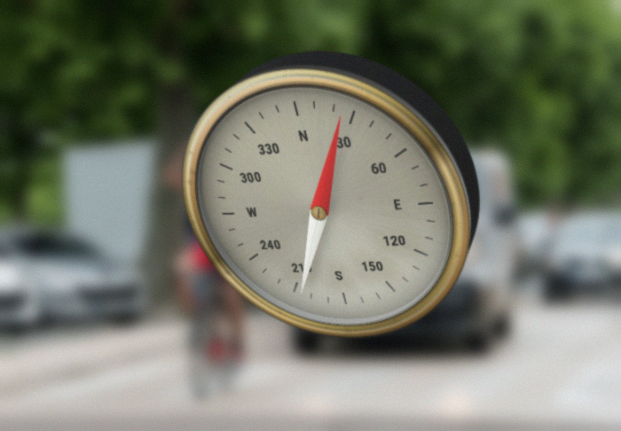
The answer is 25 °
